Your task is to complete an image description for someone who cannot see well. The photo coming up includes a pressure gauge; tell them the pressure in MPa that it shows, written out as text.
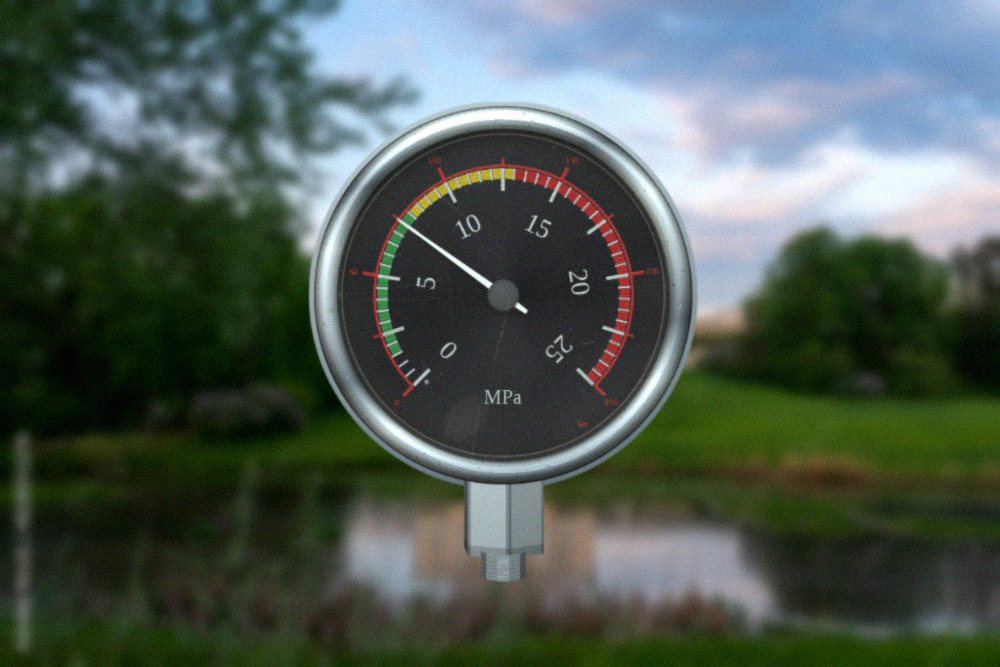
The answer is 7.5 MPa
